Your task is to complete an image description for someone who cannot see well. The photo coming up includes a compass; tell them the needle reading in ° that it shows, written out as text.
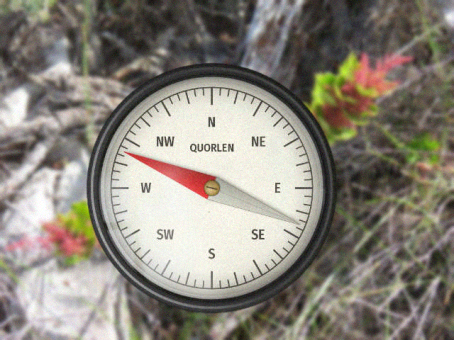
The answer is 292.5 °
